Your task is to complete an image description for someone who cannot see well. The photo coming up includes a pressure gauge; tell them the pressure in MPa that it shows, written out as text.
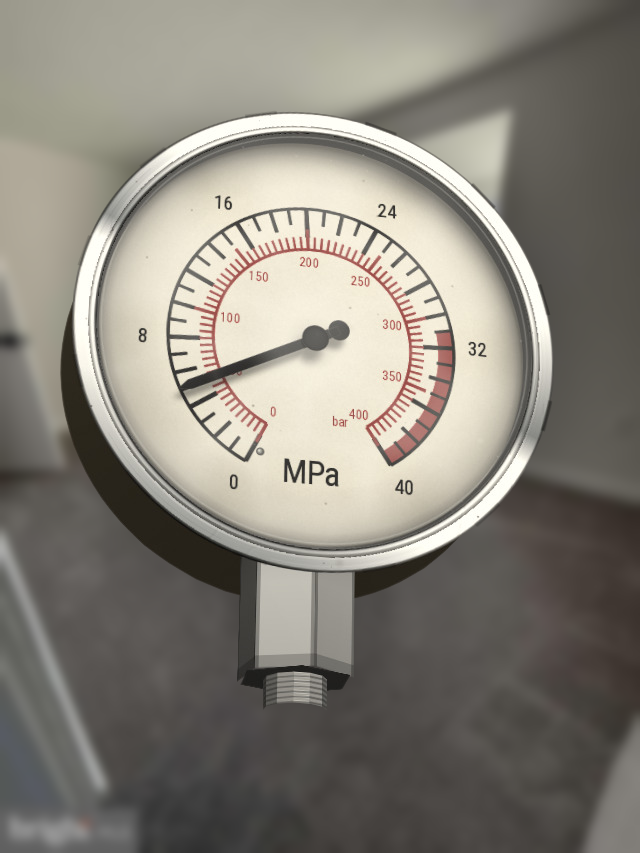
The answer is 5 MPa
